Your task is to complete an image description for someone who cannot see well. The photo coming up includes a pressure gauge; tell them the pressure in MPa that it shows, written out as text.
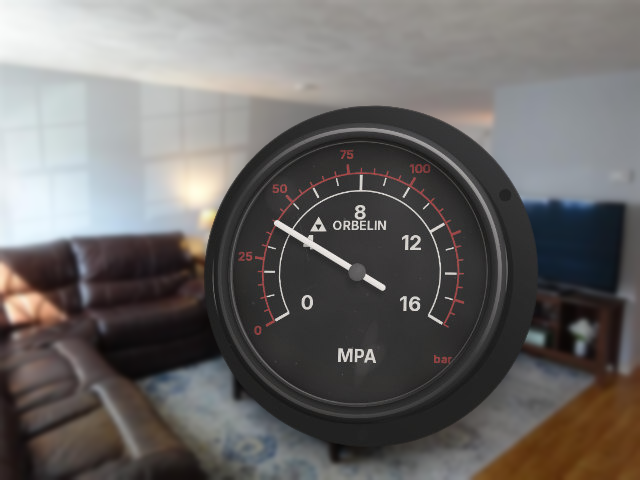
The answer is 4 MPa
